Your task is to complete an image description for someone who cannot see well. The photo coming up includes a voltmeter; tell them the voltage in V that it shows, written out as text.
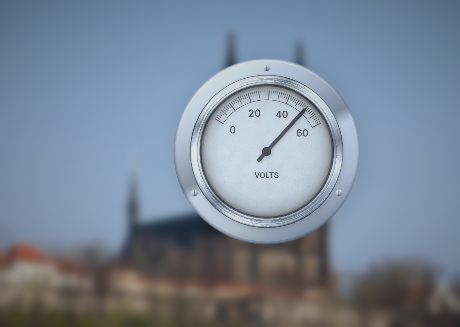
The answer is 50 V
